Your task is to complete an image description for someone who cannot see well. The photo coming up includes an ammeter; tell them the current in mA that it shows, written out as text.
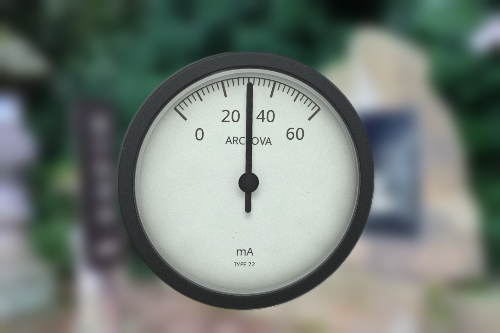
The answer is 30 mA
